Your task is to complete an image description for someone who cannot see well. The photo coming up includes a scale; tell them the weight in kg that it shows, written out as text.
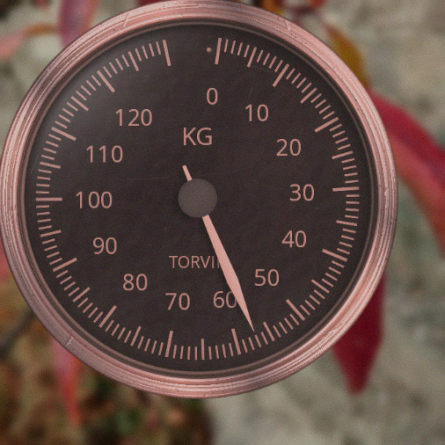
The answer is 57 kg
